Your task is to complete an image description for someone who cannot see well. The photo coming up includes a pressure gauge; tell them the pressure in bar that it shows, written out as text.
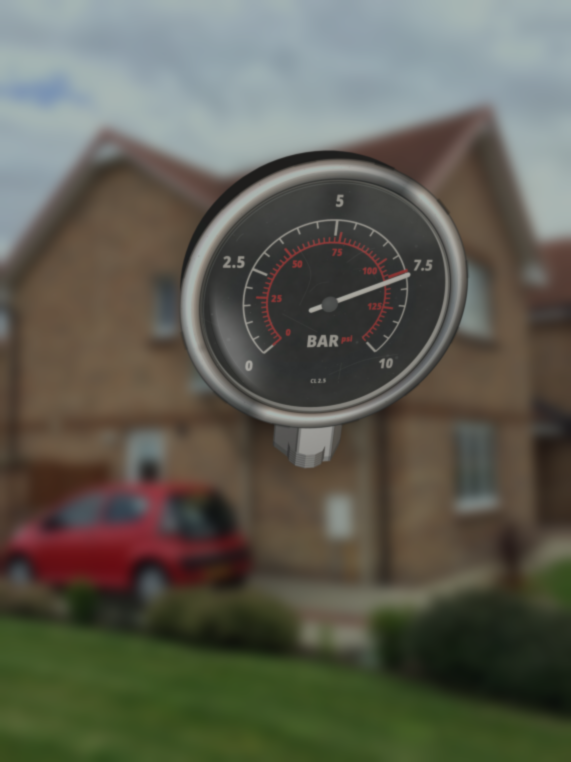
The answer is 7.5 bar
